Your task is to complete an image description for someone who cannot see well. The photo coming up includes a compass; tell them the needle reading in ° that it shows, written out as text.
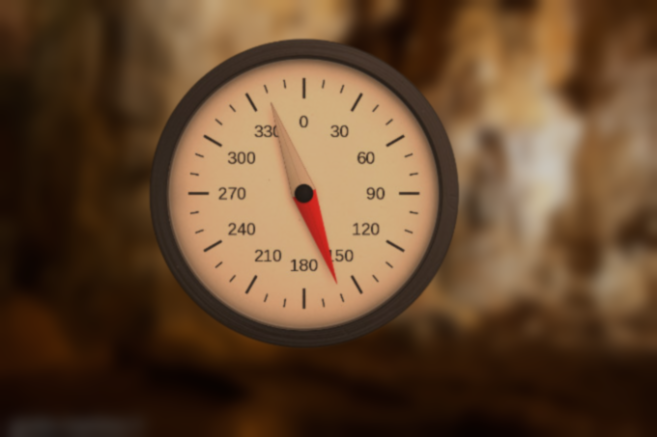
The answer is 160 °
